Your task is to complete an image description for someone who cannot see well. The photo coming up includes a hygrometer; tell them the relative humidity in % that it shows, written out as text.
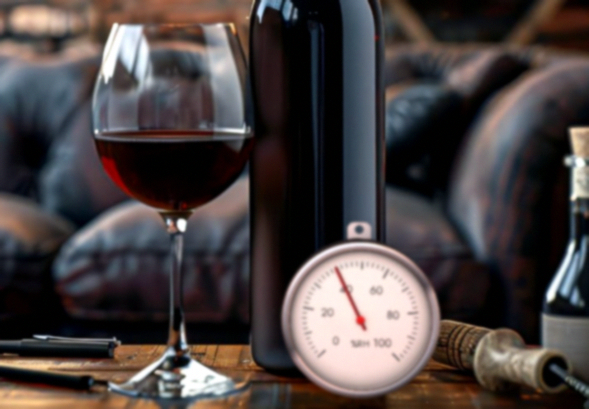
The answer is 40 %
